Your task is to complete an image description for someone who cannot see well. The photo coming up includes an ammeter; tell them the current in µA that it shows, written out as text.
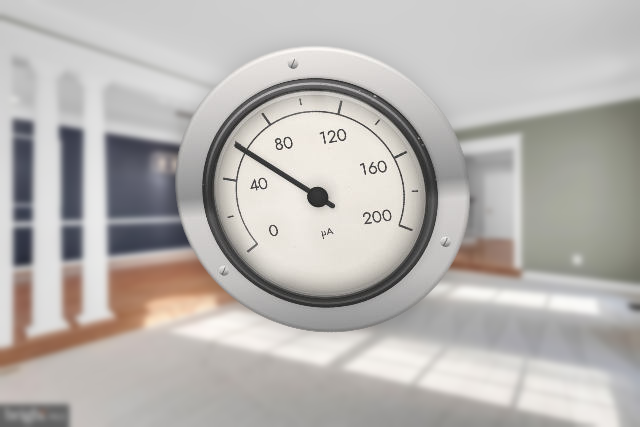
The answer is 60 µA
